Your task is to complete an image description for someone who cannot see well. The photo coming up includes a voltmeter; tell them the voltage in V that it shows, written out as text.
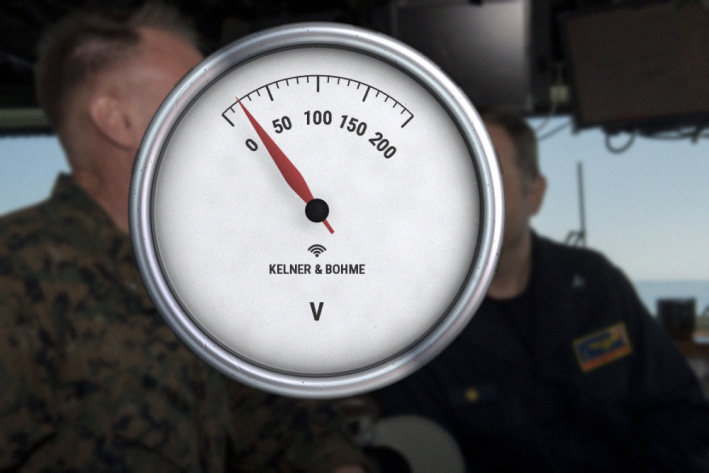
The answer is 20 V
